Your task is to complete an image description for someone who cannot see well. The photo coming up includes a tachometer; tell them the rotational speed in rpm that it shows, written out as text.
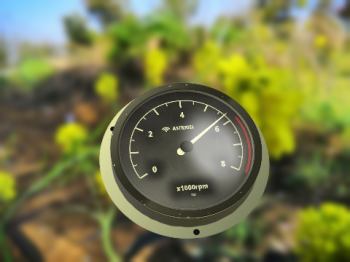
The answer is 5750 rpm
